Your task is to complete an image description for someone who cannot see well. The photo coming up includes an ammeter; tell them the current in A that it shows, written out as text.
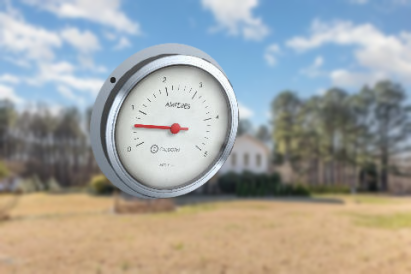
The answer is 0.6 A
